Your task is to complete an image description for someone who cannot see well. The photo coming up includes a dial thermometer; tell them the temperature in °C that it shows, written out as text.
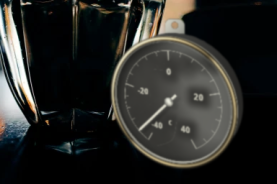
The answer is -36 °C
